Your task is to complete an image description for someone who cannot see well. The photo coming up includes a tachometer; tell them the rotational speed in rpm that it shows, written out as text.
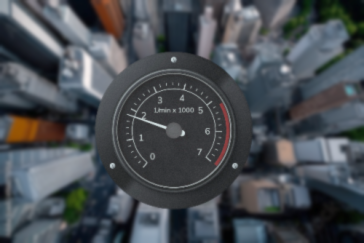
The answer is 1800 rpm
